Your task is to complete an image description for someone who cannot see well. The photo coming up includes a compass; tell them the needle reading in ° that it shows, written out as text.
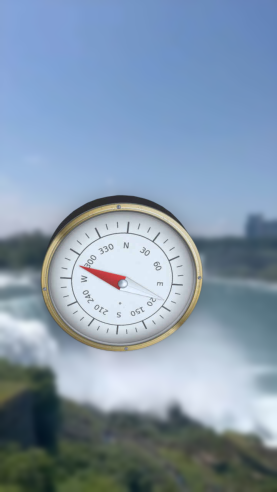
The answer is 290 °
